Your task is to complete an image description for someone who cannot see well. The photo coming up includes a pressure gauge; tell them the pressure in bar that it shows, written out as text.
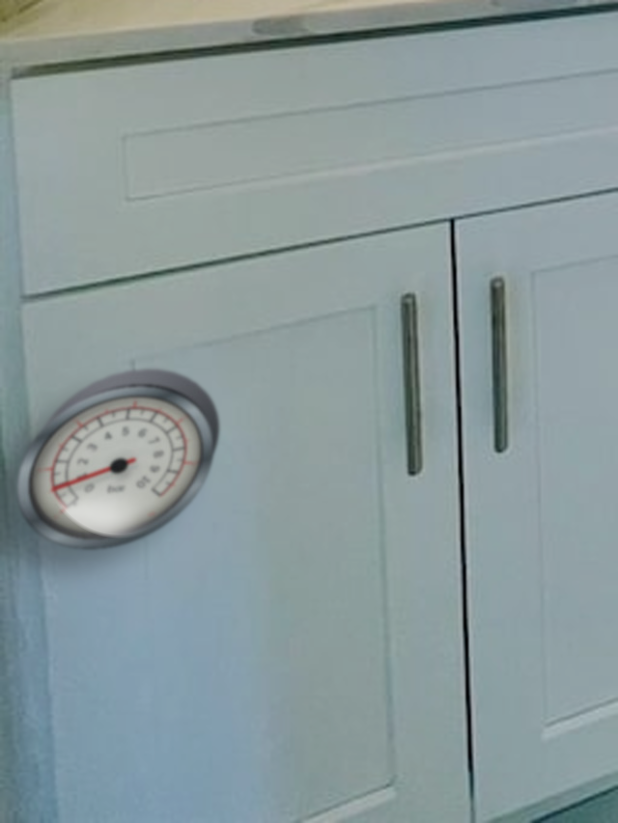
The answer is 1 bar
